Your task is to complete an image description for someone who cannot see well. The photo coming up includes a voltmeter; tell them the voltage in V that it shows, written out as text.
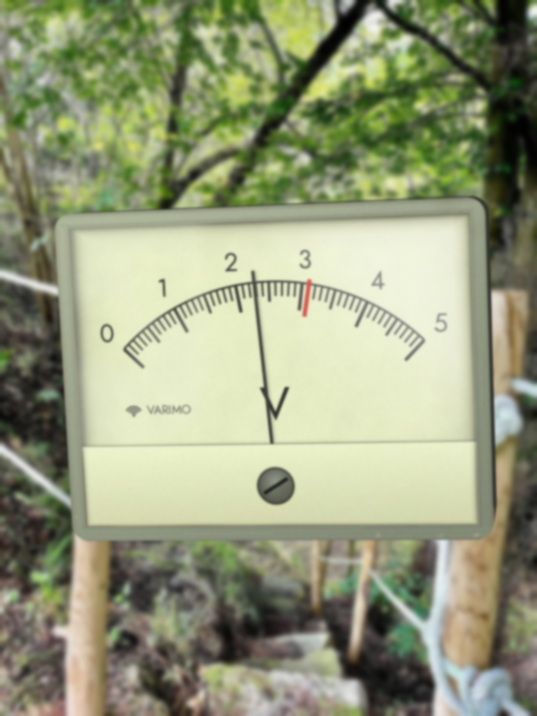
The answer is 2.3 V
